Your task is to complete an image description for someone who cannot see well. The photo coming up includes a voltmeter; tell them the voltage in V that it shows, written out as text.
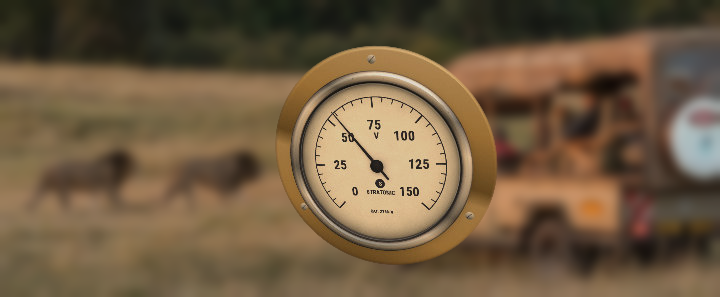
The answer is 55 V
